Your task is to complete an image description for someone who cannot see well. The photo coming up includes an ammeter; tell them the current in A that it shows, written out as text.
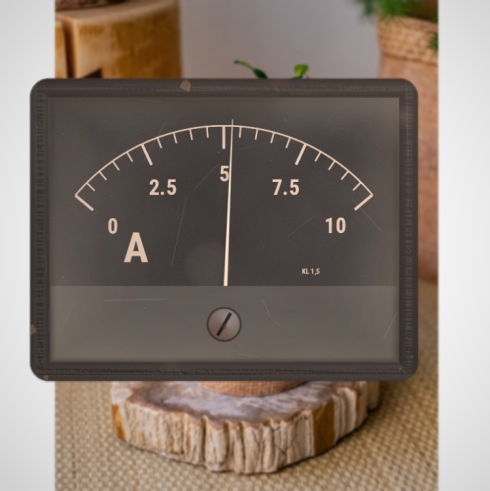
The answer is 5.25 A
